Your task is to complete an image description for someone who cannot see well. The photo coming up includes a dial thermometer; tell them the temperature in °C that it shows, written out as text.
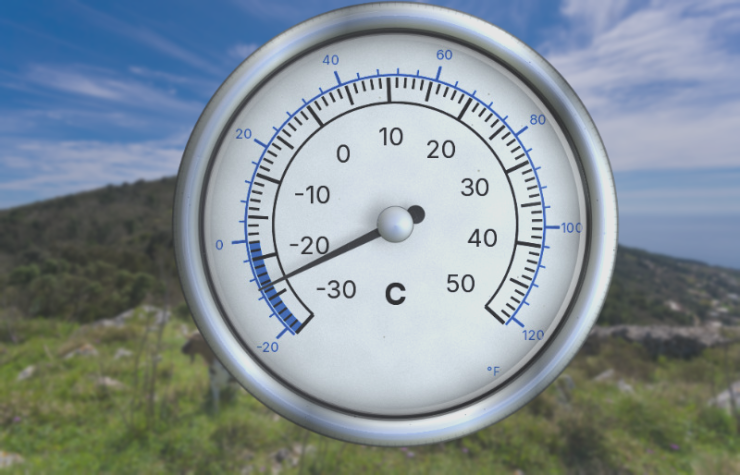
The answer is -23.5 °C
